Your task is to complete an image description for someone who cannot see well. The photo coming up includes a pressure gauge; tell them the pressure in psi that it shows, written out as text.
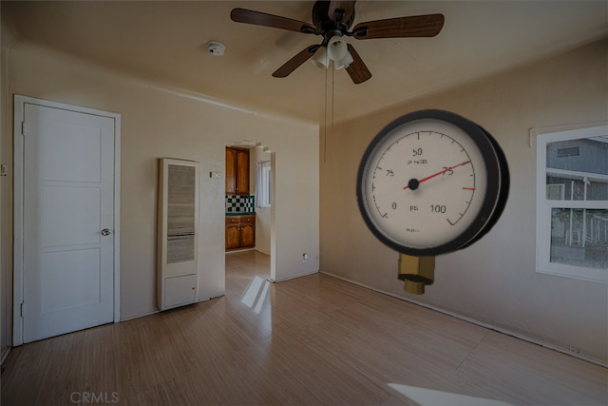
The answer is 75 psi
